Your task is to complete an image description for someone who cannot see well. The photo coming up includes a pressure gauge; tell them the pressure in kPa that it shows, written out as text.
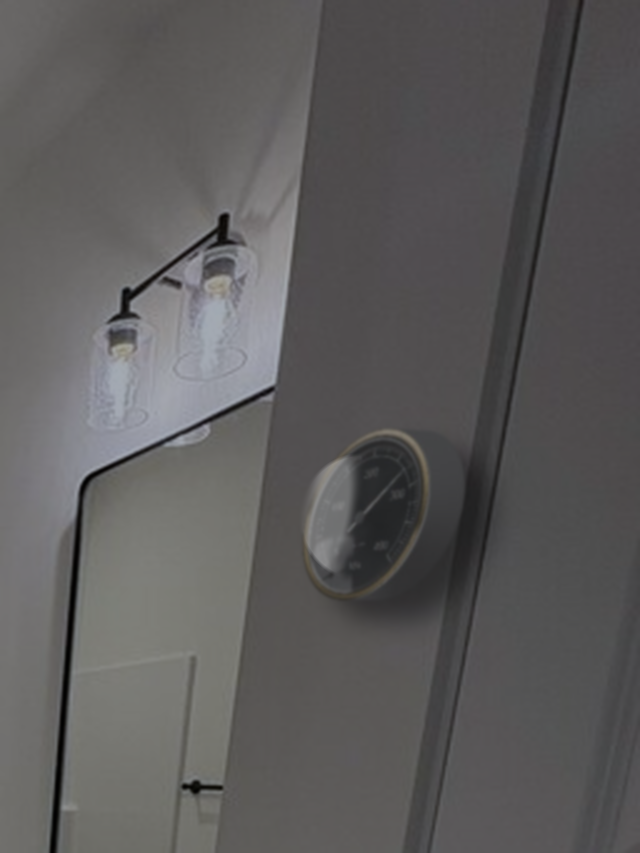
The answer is 275 kPa
